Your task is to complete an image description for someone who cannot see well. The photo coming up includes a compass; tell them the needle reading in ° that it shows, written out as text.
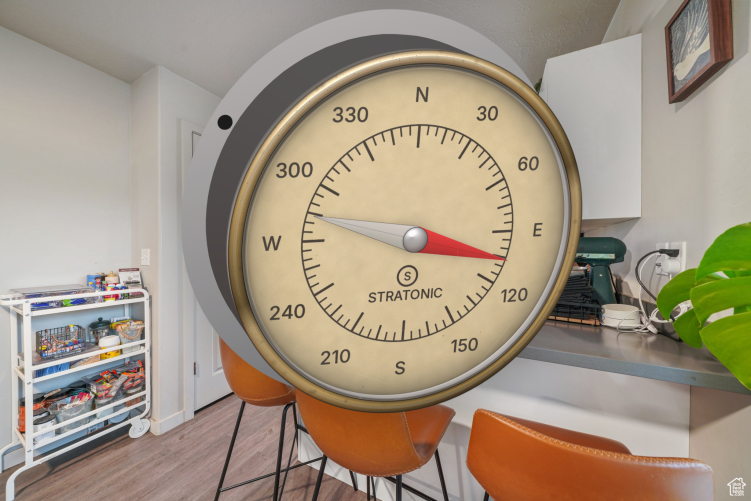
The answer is 105 °
